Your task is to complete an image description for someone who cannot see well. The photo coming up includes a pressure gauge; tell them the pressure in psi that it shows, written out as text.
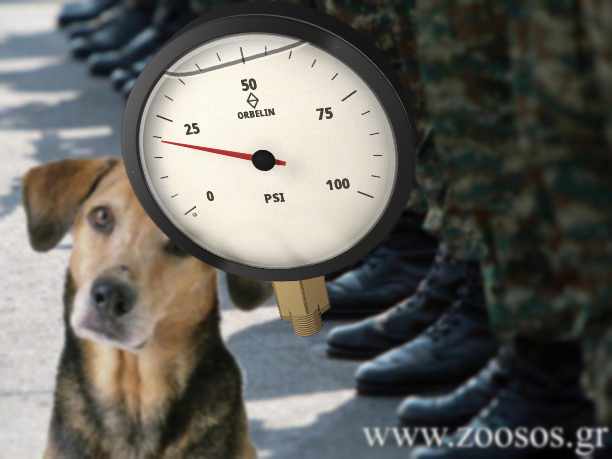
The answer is 20 psi
